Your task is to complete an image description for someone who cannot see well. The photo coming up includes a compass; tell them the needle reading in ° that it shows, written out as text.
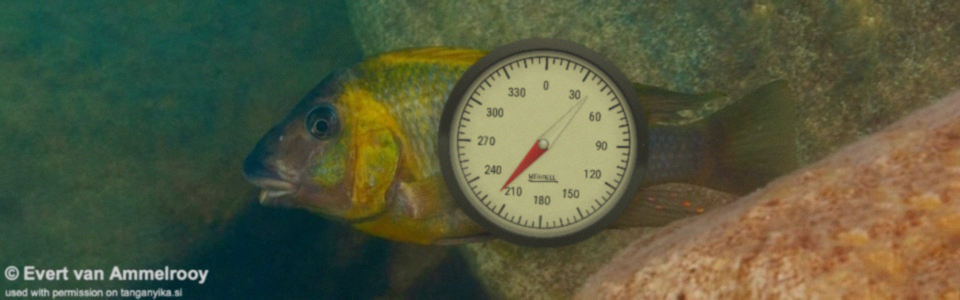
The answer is 220 °
